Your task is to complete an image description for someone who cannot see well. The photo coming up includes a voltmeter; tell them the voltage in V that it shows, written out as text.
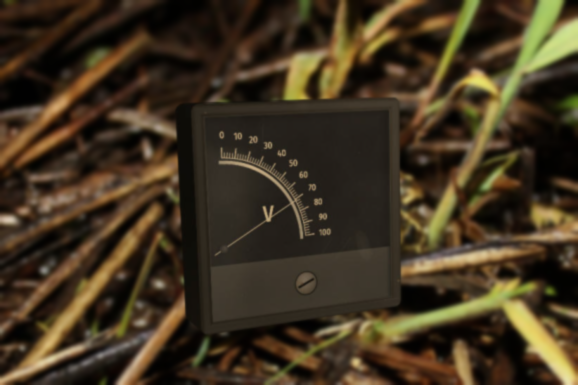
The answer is 70 V
